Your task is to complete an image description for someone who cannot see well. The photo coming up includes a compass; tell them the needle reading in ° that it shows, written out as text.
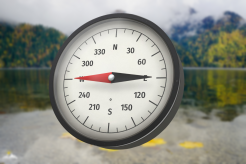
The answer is 270 °
